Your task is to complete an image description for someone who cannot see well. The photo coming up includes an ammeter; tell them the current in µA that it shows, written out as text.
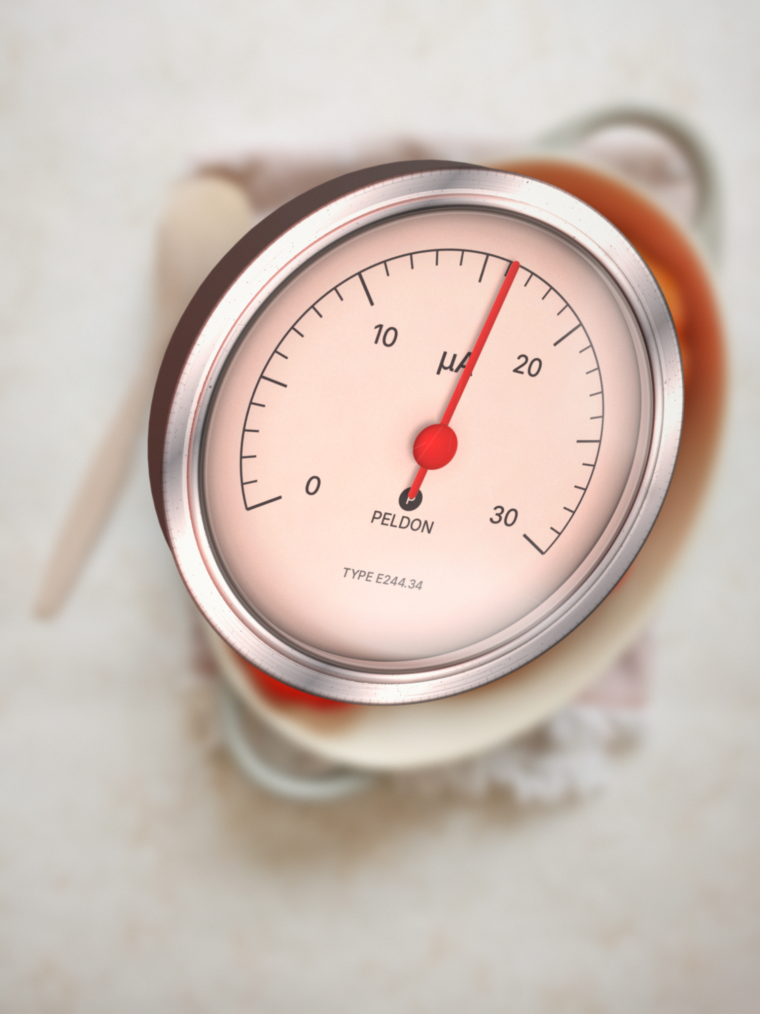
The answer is 16 µA
